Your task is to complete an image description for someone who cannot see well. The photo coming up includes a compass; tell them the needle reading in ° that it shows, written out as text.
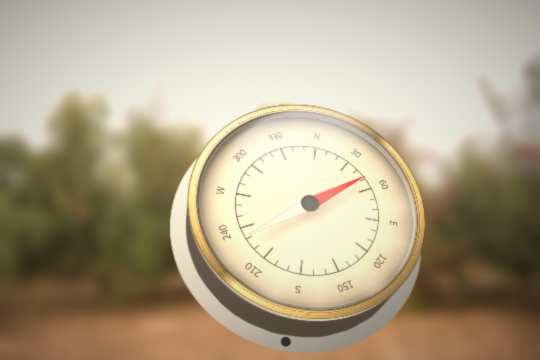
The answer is 50 °
